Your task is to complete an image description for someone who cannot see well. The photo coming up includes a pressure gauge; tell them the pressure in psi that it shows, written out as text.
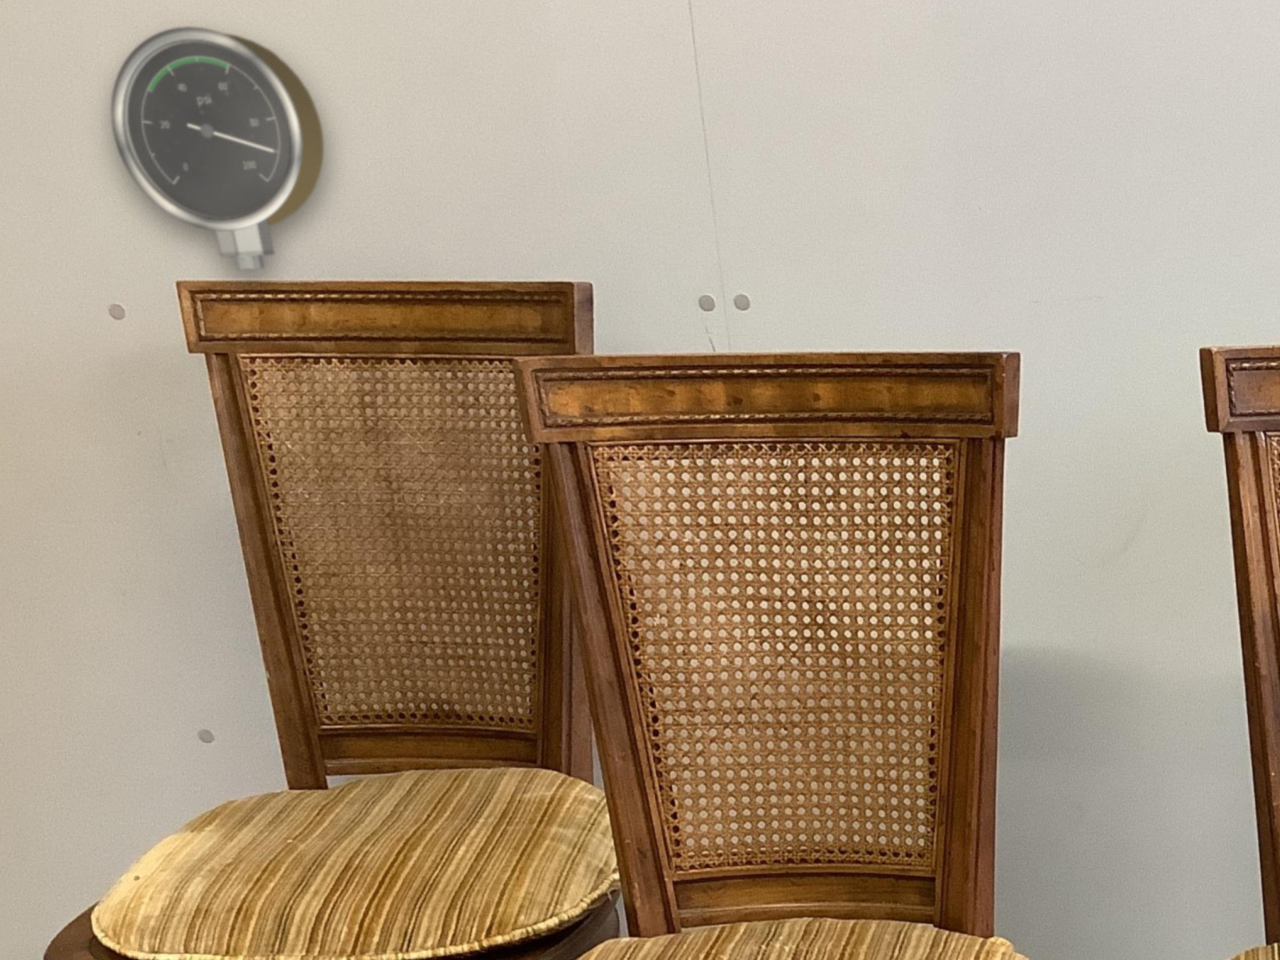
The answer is 90 psi
